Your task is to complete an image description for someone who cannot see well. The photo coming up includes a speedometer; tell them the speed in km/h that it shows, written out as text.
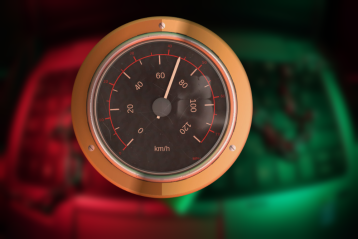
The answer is 70 km/h
